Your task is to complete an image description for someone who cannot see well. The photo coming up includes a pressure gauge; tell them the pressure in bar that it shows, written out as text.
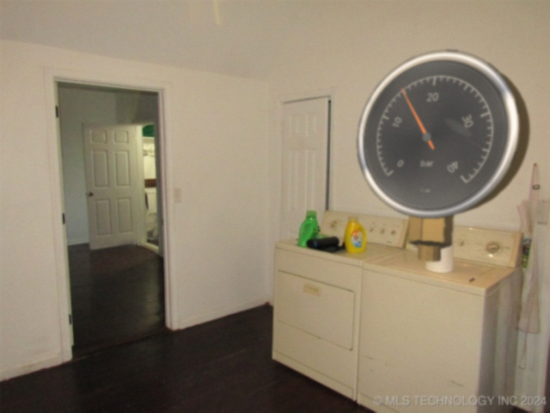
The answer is 15 bar
